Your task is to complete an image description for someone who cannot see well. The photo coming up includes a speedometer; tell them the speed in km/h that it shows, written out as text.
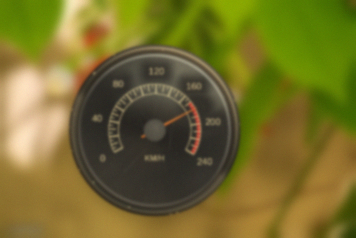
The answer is 180 km/h
